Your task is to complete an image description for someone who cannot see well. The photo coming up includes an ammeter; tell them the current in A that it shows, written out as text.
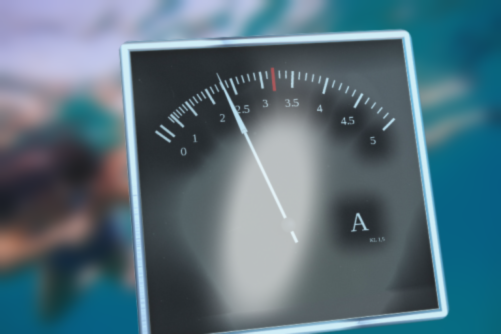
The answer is 2.3 A
